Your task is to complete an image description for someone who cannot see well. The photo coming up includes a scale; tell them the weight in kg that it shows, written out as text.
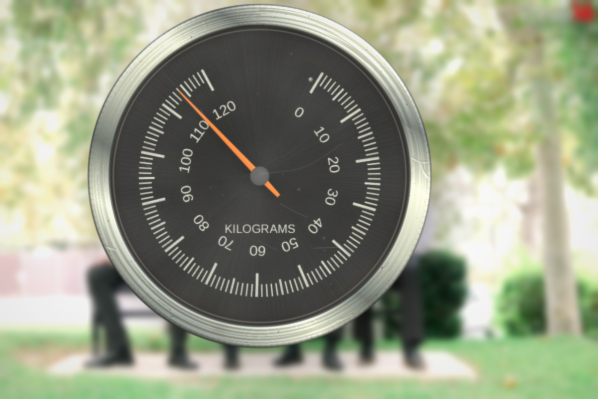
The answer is 114 kg
